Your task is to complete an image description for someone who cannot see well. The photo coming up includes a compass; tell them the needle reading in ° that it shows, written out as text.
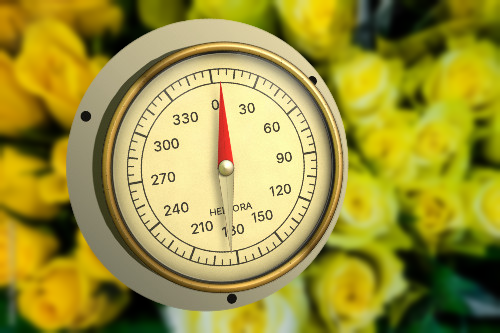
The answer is 5 °
